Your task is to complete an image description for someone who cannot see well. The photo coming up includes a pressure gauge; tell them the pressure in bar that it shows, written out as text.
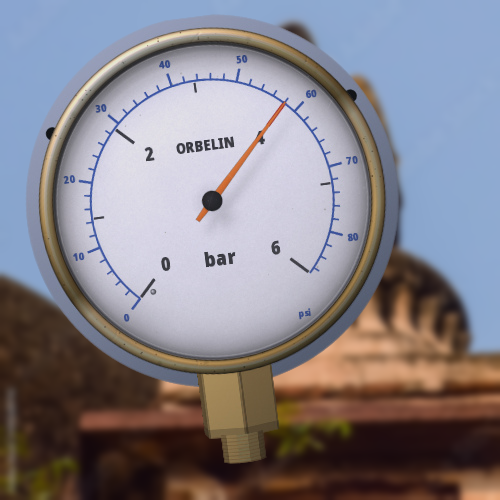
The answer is 4 bar
